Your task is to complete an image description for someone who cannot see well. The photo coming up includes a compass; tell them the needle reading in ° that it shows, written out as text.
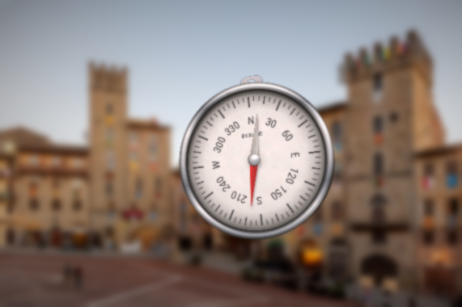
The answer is 190 °
